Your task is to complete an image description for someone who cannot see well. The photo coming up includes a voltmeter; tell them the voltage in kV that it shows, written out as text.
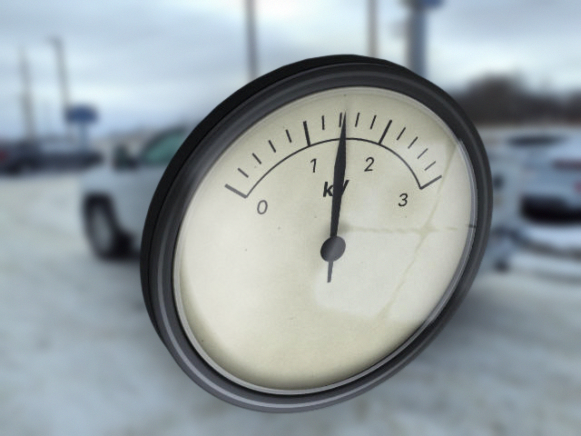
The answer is 1.4 kV
